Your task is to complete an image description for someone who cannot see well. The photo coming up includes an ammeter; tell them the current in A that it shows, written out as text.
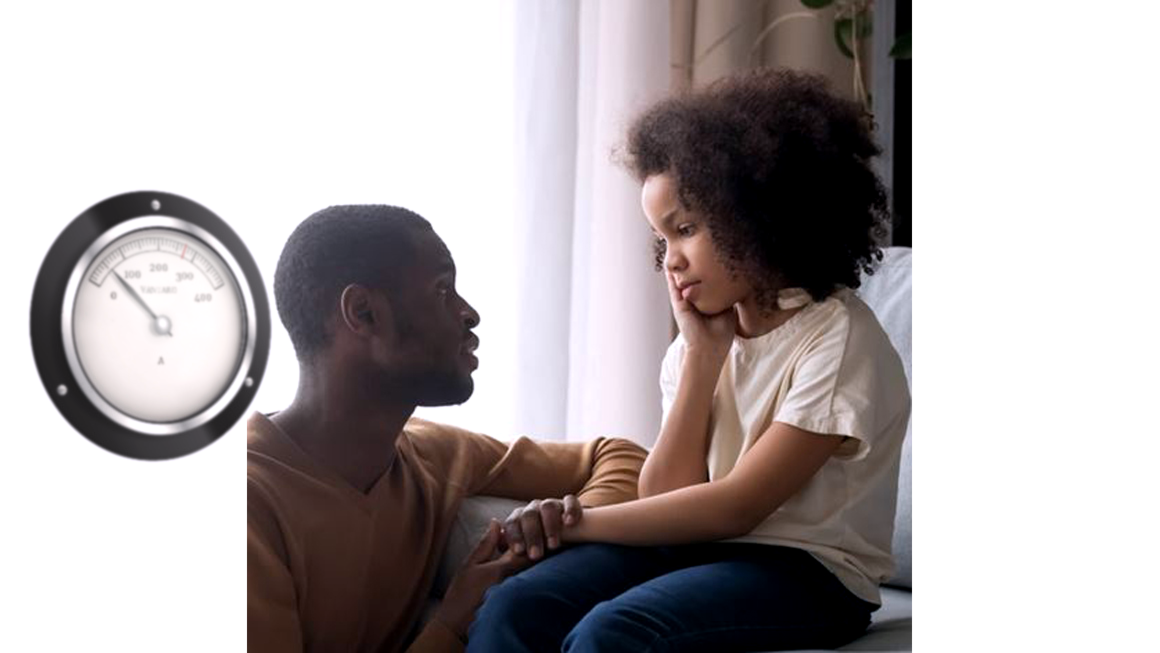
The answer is 50 A
